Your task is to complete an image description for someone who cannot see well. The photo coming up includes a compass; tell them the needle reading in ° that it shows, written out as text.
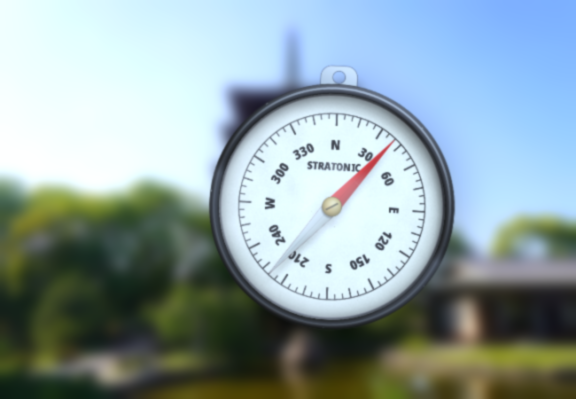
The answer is 40 °
